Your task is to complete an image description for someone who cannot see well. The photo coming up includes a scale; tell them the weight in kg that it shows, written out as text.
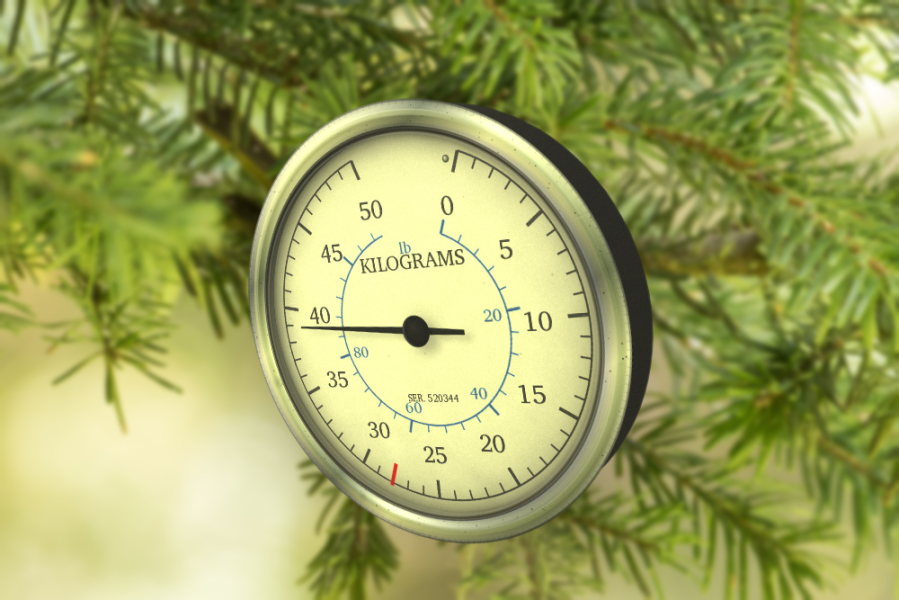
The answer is 39 kg
